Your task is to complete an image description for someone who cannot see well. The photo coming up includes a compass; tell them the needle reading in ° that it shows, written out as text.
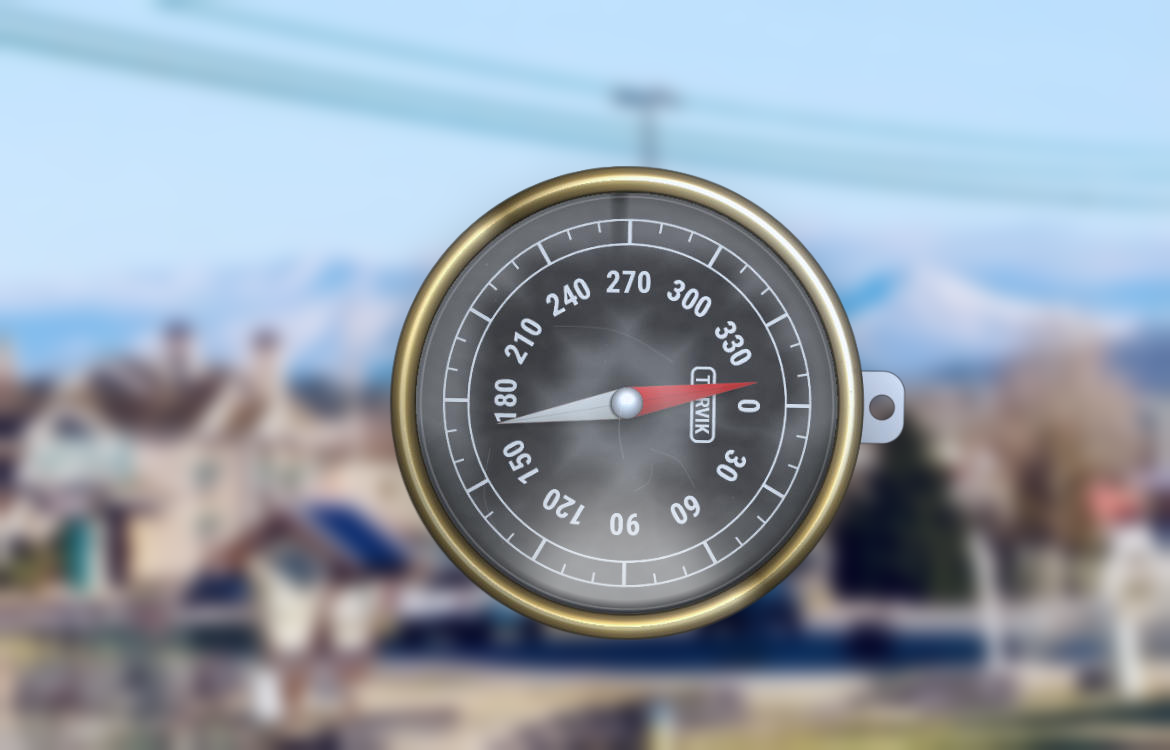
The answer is 350 °
